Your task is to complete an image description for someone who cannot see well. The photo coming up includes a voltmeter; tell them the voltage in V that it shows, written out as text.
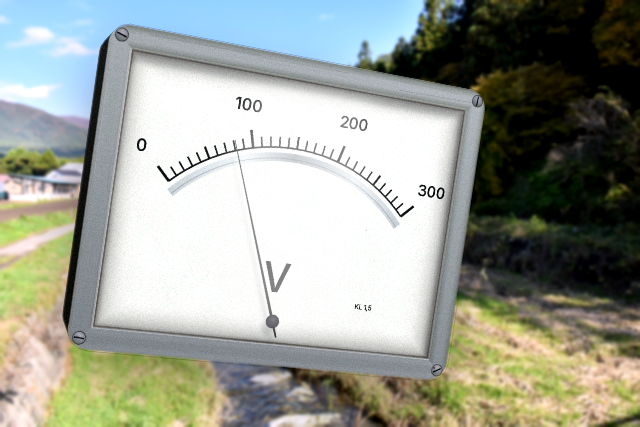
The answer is 80 V
